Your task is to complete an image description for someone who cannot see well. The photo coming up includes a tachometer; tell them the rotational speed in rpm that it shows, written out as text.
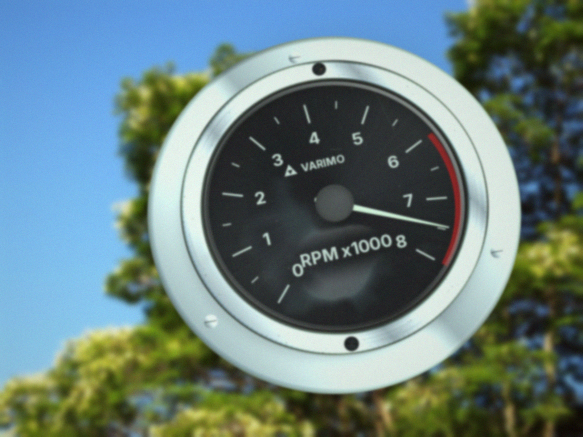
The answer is 7500 rpm
